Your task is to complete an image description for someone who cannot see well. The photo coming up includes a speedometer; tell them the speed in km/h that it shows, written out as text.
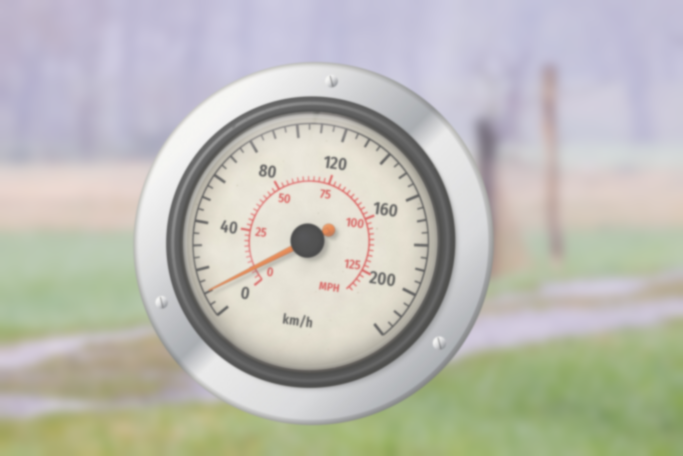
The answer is 10 km/h
